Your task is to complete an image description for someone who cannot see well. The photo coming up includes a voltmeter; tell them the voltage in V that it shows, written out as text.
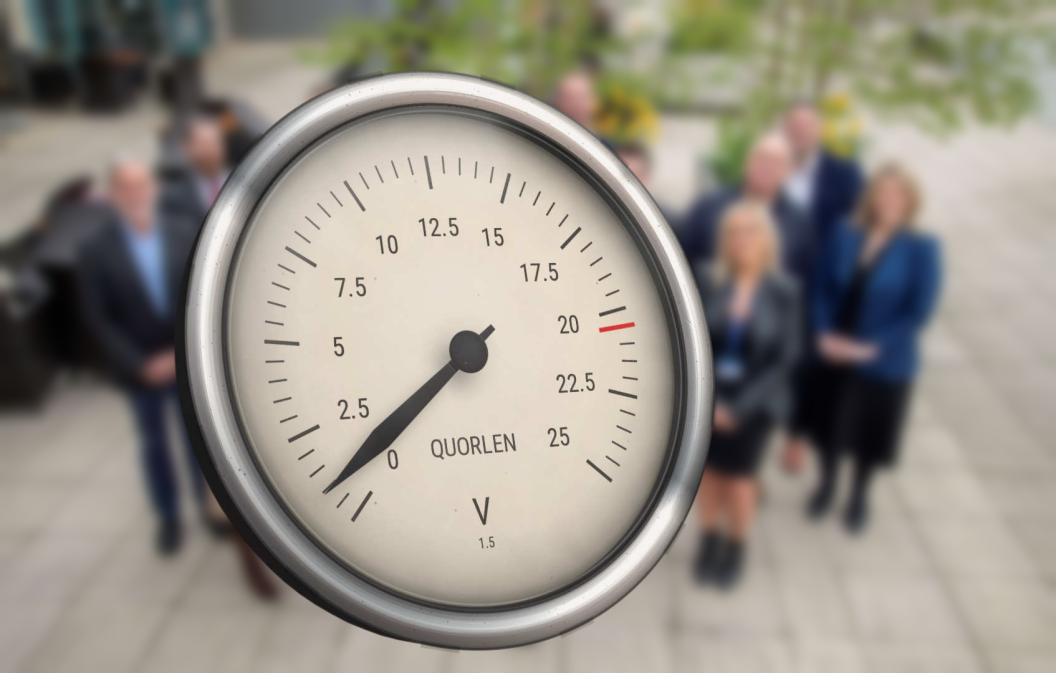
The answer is 1 V
